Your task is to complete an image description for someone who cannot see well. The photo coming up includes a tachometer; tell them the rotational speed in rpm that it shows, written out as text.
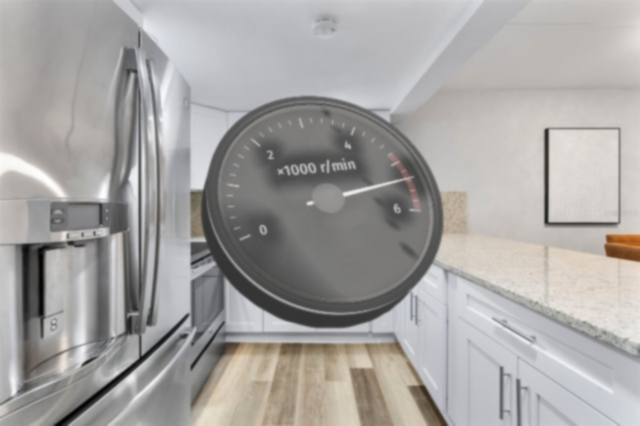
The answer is 5400 rpm
